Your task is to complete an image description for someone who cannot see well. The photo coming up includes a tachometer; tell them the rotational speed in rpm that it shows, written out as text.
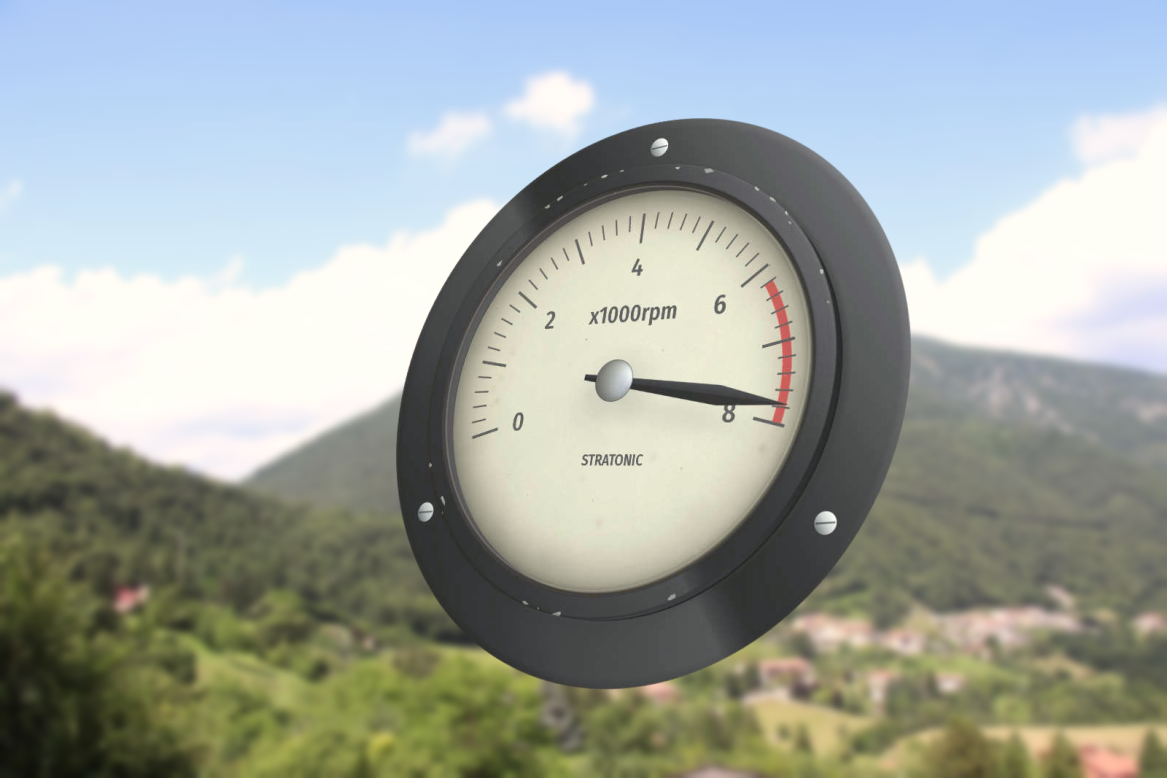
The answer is 7800 rpm
